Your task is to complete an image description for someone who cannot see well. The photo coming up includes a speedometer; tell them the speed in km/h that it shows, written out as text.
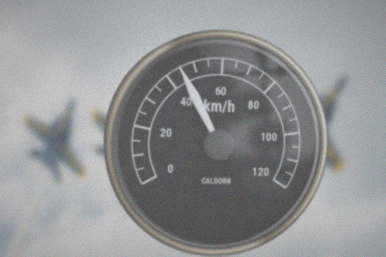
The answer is 45 km/h
